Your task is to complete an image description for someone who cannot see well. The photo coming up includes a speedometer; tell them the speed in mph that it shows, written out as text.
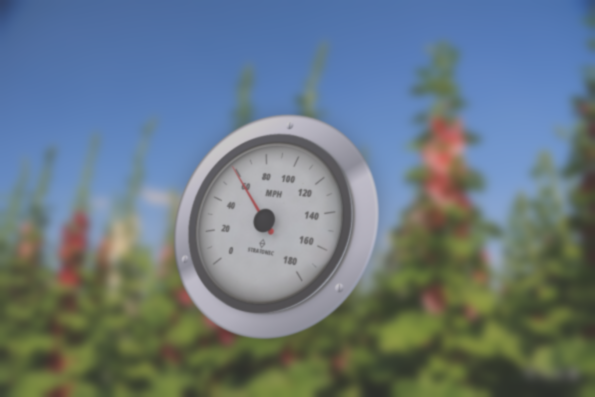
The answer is 60 mph
